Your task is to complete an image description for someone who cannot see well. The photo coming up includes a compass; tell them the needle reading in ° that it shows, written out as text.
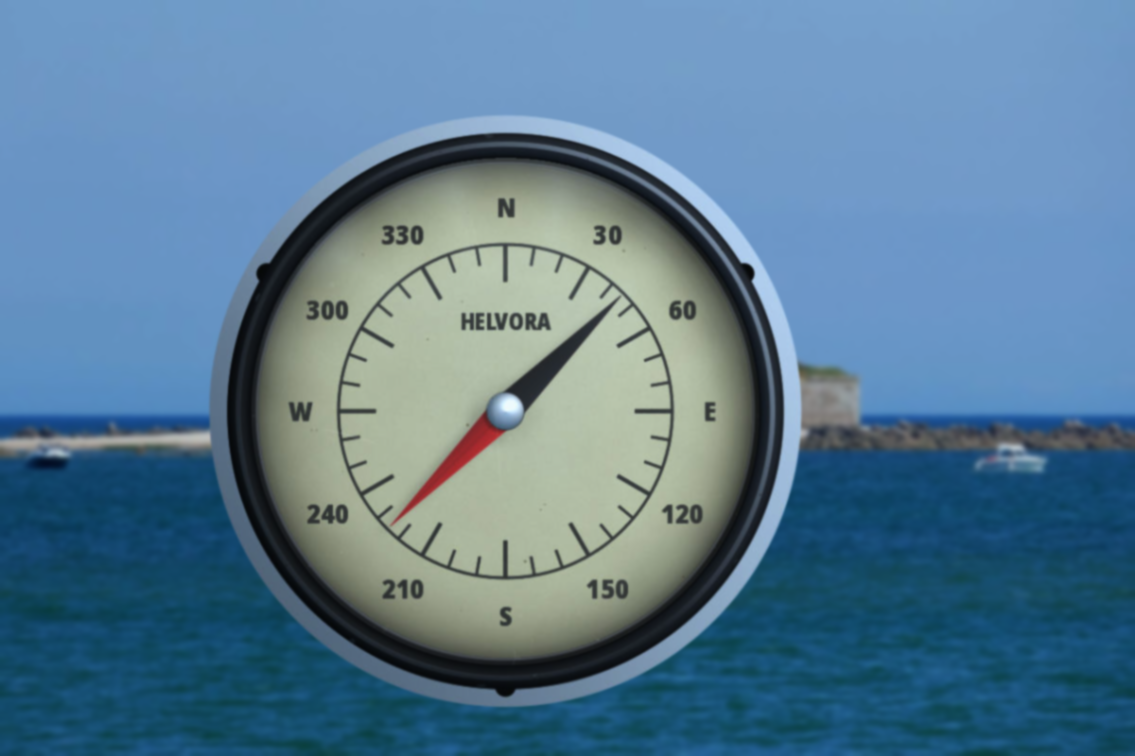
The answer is 225 °
